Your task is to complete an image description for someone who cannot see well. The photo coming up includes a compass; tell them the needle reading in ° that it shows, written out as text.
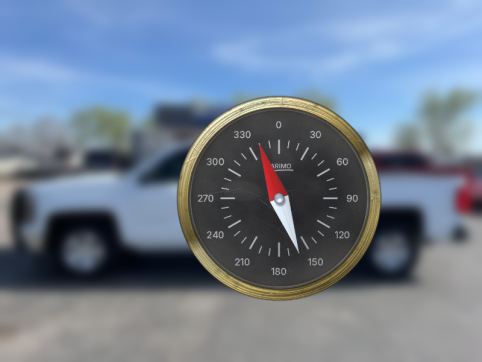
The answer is 340 °
